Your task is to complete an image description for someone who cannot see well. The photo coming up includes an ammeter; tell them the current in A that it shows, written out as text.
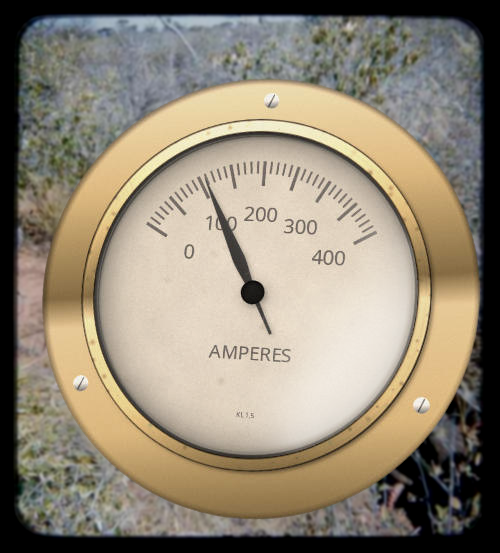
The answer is 110 A
